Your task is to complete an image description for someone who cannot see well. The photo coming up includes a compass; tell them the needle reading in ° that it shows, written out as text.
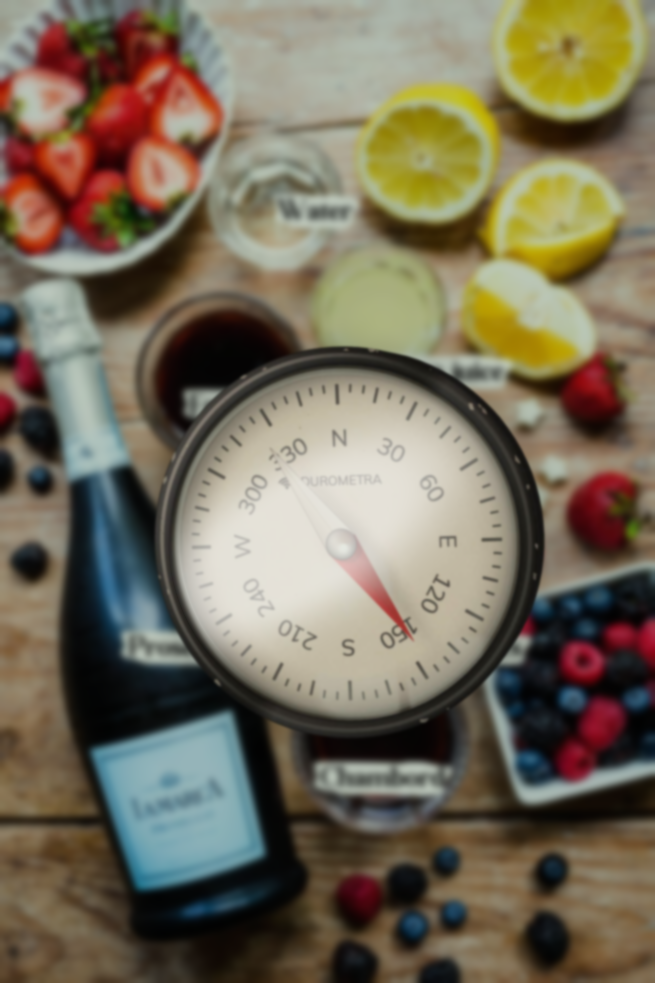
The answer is 145 °
